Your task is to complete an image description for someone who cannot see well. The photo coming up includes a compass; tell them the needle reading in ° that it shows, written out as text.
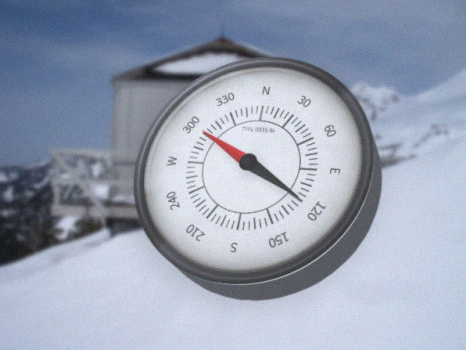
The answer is 300 °
